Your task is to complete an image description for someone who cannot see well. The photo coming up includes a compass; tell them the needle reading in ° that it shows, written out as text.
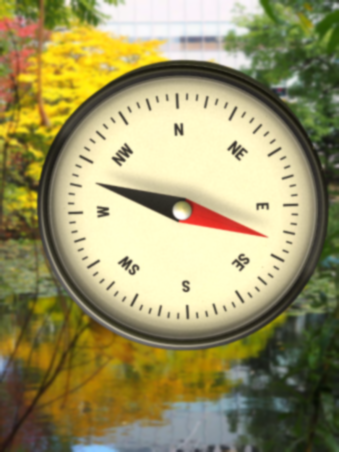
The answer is 110 °
